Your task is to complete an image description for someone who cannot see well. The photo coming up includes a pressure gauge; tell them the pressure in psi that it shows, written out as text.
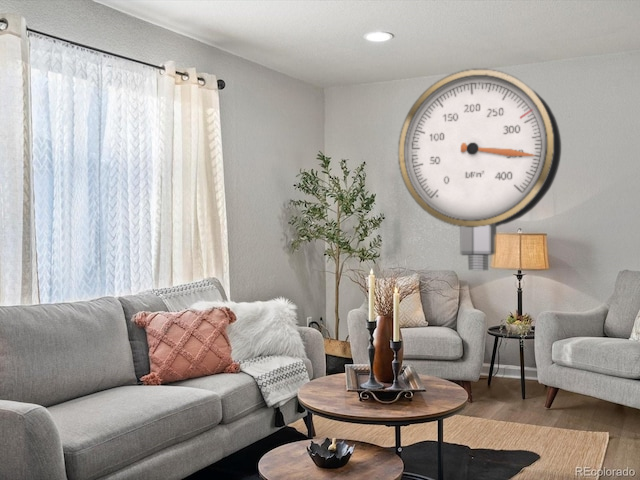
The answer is 350 psi
